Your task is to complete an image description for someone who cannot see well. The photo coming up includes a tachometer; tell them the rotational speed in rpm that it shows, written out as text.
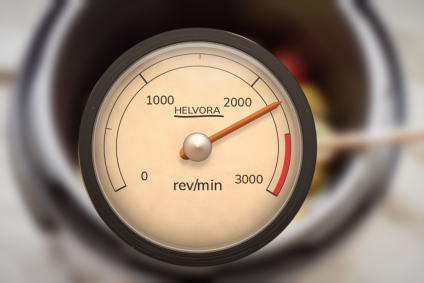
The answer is 2250 rpm
